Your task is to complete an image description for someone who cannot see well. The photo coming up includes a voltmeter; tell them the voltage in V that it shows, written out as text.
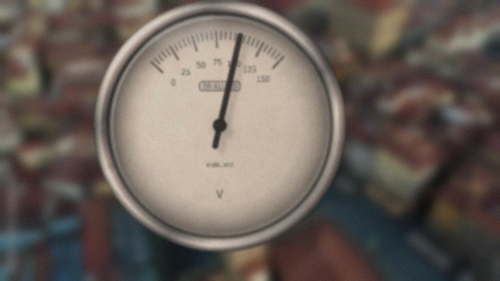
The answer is 100 V
